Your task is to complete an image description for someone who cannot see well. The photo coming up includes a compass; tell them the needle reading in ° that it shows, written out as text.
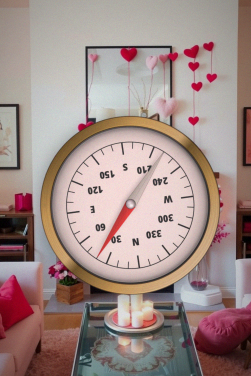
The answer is 40 °
